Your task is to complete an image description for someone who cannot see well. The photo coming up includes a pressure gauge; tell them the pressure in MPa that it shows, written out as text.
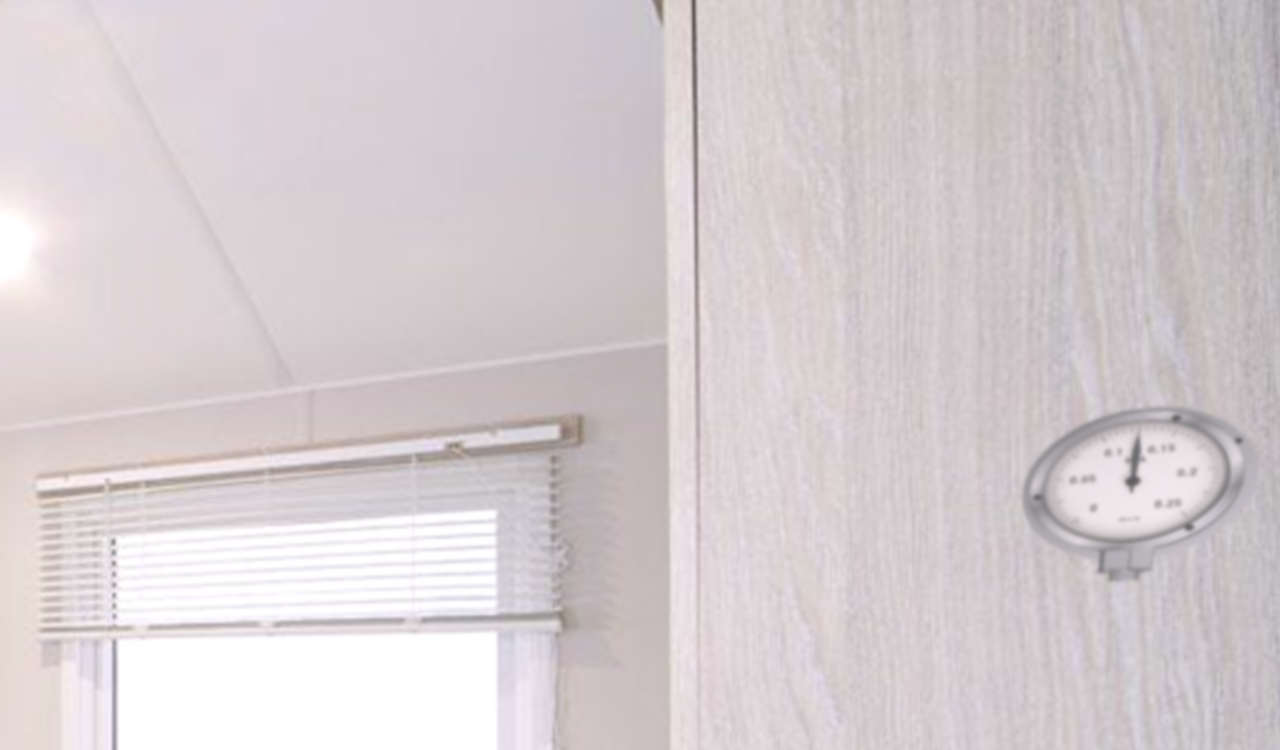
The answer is 0.125 MPa
